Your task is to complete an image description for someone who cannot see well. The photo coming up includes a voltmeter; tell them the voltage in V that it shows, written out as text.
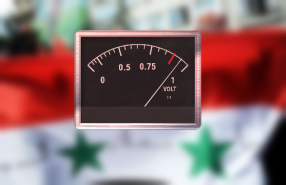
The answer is 0.95 V
